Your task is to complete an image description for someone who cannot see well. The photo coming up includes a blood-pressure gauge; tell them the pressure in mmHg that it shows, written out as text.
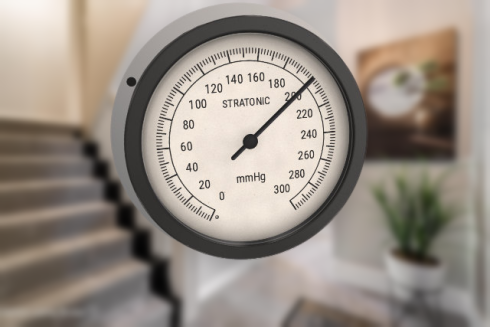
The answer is 200 mmHg
